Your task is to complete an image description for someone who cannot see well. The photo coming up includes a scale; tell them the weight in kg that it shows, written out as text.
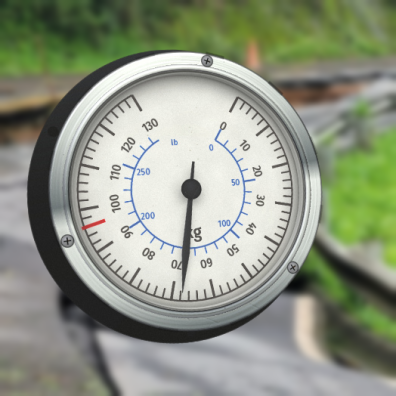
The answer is 68 kg
